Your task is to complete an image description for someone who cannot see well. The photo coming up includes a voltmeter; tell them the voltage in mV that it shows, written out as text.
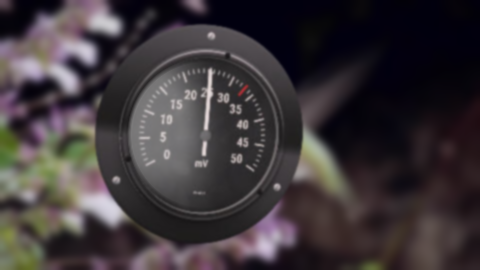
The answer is 25 mV
